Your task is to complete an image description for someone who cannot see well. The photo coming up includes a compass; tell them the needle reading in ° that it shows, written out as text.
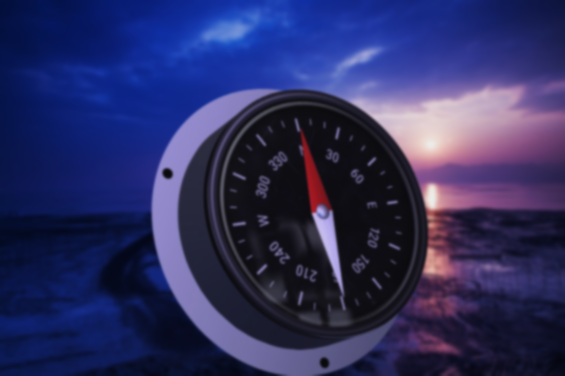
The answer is 0 °
